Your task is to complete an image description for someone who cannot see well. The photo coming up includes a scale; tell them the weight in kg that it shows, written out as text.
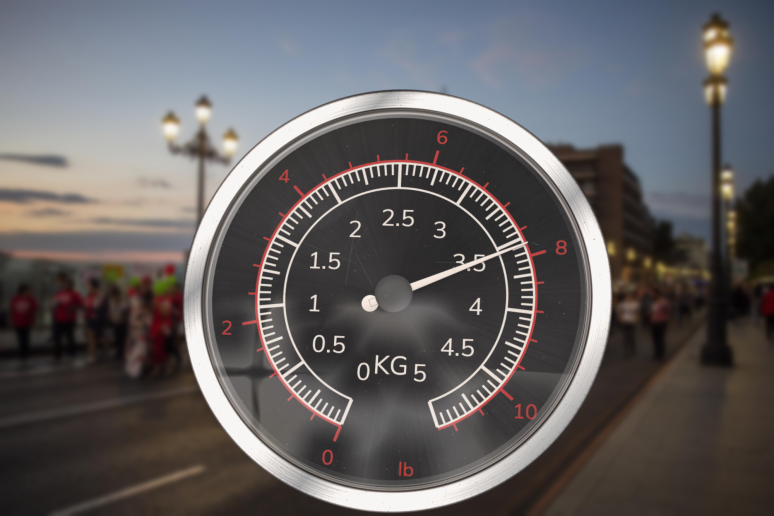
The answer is 3.55 kg
